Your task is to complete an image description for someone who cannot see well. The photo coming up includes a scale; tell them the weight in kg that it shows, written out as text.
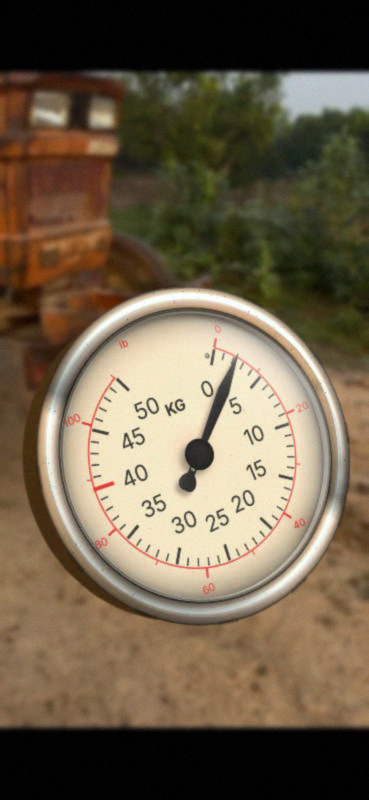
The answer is 2 kg
